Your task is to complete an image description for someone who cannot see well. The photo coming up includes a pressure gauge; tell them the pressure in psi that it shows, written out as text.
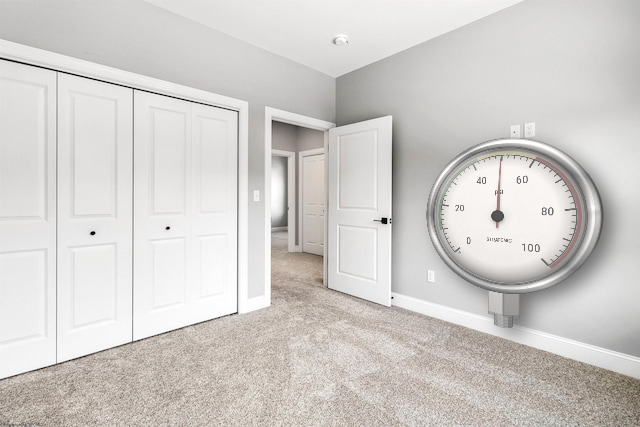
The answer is 50 psi
